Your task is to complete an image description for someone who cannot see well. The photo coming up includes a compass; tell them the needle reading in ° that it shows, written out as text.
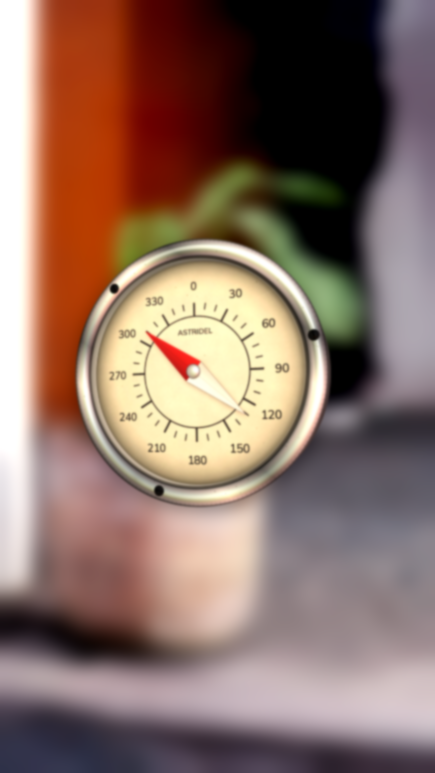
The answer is 310 °
